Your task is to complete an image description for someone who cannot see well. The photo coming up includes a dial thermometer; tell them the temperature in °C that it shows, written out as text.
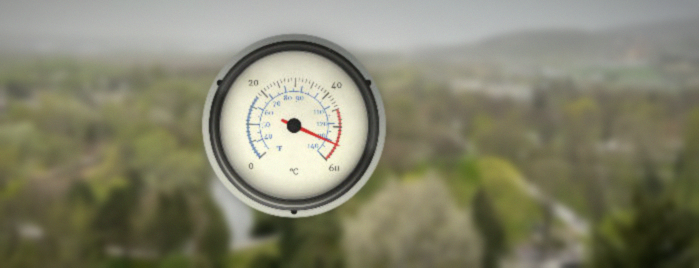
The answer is 55 °C
